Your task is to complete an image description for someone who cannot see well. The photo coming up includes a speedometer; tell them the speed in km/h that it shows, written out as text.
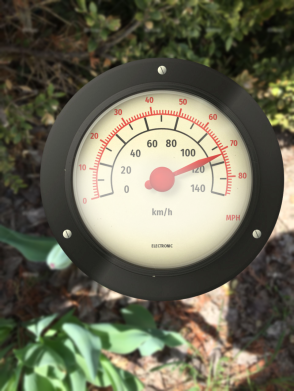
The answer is 115 km/h
